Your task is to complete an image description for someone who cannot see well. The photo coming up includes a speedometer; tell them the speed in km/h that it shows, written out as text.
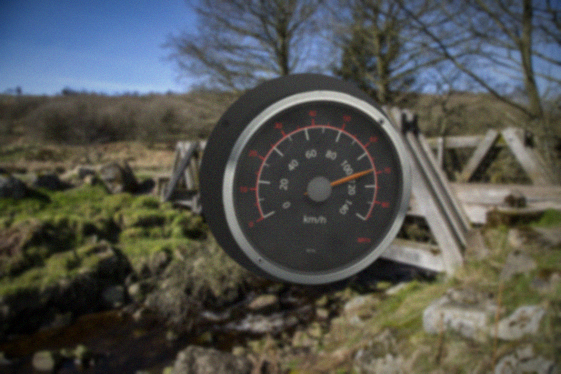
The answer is 110 km/h
